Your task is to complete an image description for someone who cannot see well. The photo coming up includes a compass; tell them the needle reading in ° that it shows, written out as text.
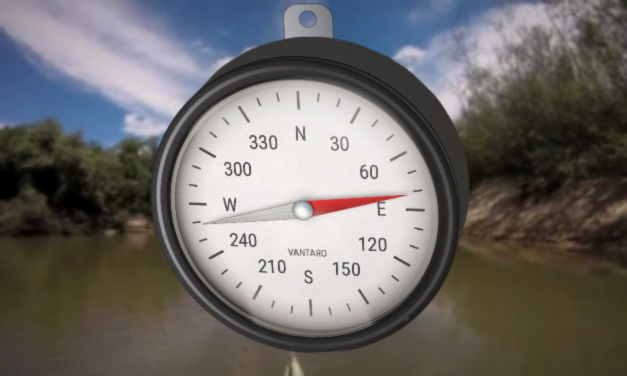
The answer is 80 °
